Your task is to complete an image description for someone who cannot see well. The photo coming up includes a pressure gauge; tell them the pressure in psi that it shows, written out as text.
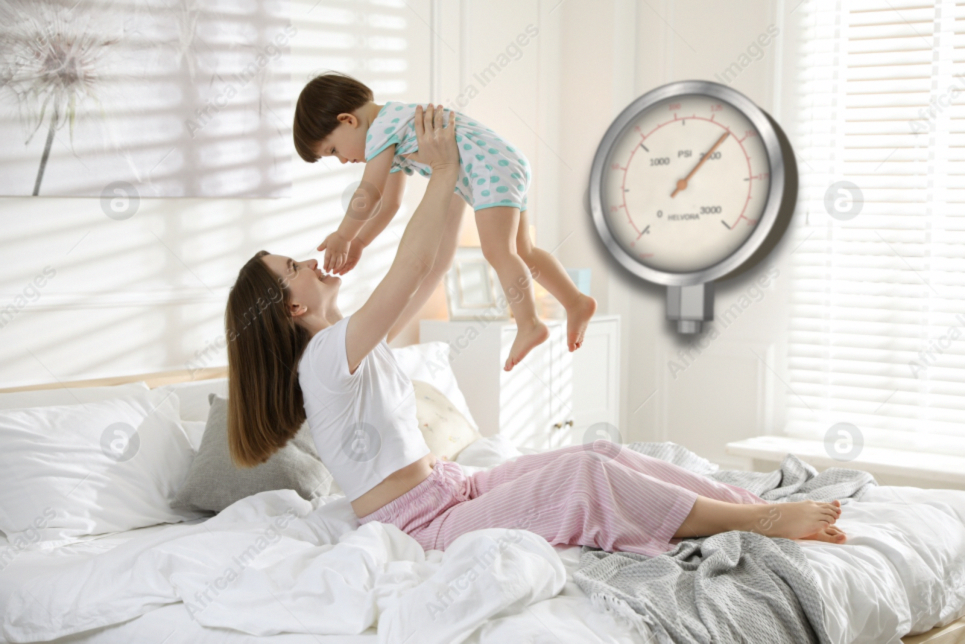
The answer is 2000 psi
